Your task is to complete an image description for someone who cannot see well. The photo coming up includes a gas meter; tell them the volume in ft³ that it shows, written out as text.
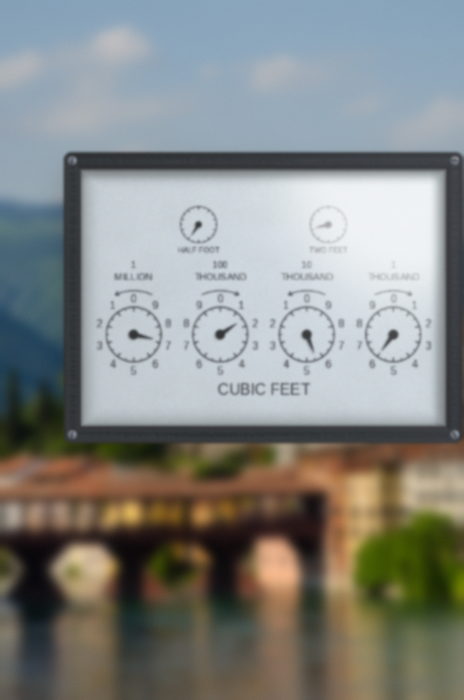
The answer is 715600 ft³
